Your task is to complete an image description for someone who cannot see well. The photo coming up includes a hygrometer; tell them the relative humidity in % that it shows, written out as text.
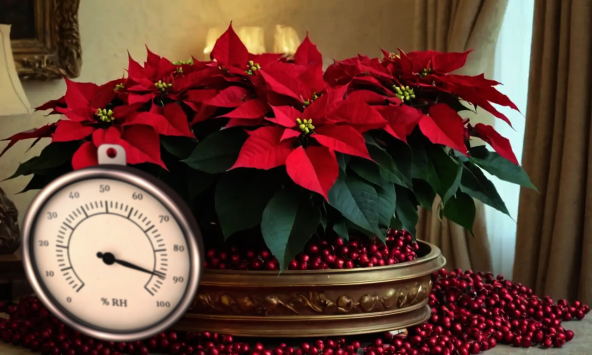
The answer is 90 %
